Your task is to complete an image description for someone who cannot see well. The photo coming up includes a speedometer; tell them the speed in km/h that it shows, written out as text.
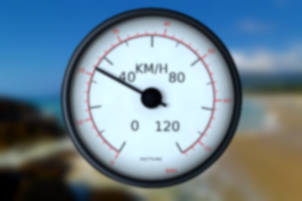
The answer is 35 km/h
